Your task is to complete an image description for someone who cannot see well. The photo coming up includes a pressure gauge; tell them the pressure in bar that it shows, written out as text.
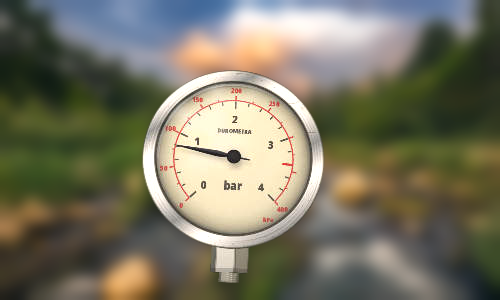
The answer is 0.8 bar
